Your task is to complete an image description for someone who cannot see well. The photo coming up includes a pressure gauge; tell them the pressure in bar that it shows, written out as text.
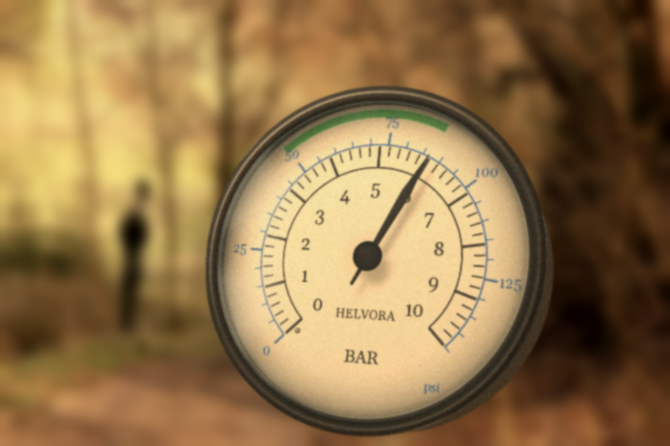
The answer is 6 bar
